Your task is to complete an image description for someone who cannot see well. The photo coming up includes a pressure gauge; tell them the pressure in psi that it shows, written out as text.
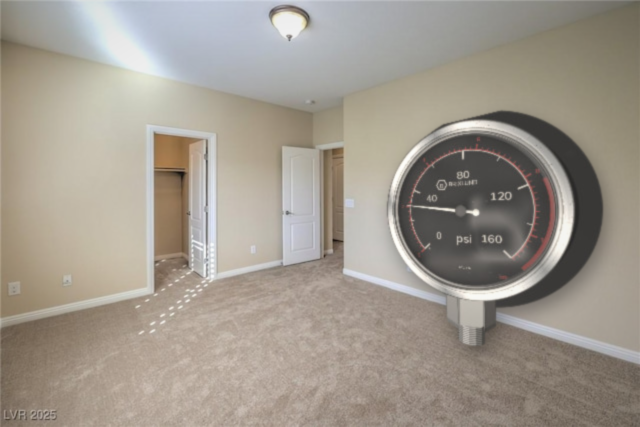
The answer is 30 psi
